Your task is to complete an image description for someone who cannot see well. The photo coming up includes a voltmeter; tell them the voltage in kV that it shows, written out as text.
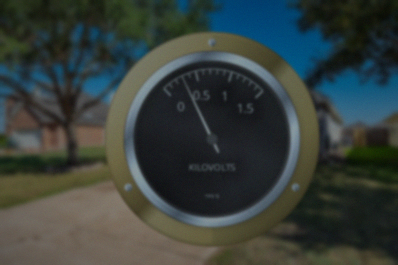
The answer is 0.3 kV
